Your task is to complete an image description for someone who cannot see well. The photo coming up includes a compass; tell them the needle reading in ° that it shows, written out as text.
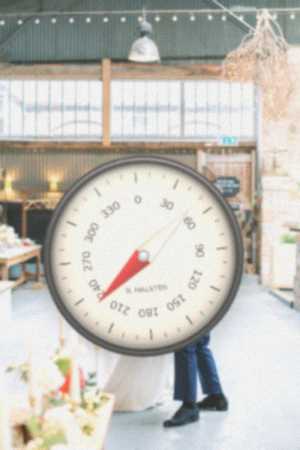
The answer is 230 °
